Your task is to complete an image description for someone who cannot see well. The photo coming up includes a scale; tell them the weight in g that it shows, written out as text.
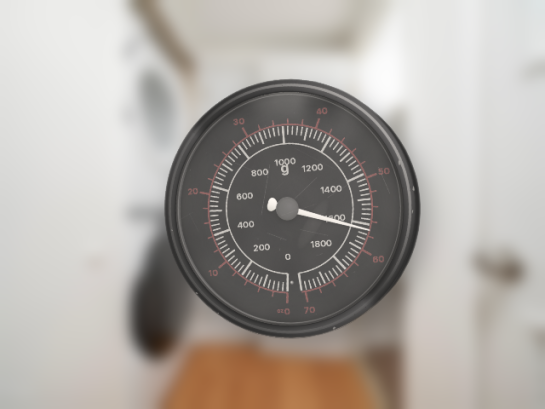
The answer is 1620 g
